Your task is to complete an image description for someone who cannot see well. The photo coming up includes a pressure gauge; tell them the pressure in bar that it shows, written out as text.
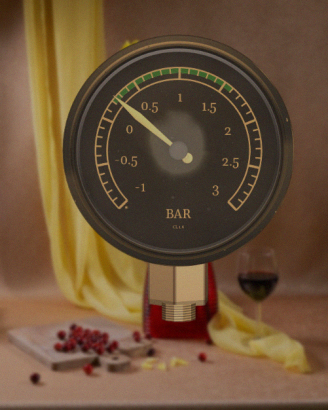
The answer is 0.25 bar
